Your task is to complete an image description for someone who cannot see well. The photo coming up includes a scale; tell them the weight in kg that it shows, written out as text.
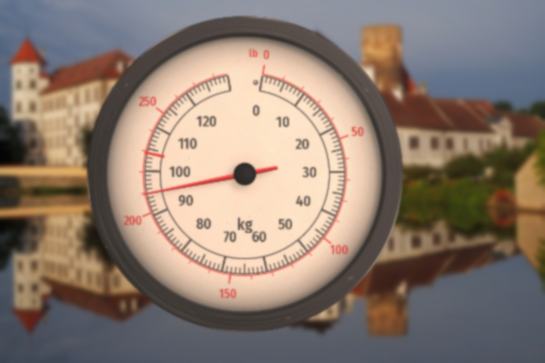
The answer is 95 kg
